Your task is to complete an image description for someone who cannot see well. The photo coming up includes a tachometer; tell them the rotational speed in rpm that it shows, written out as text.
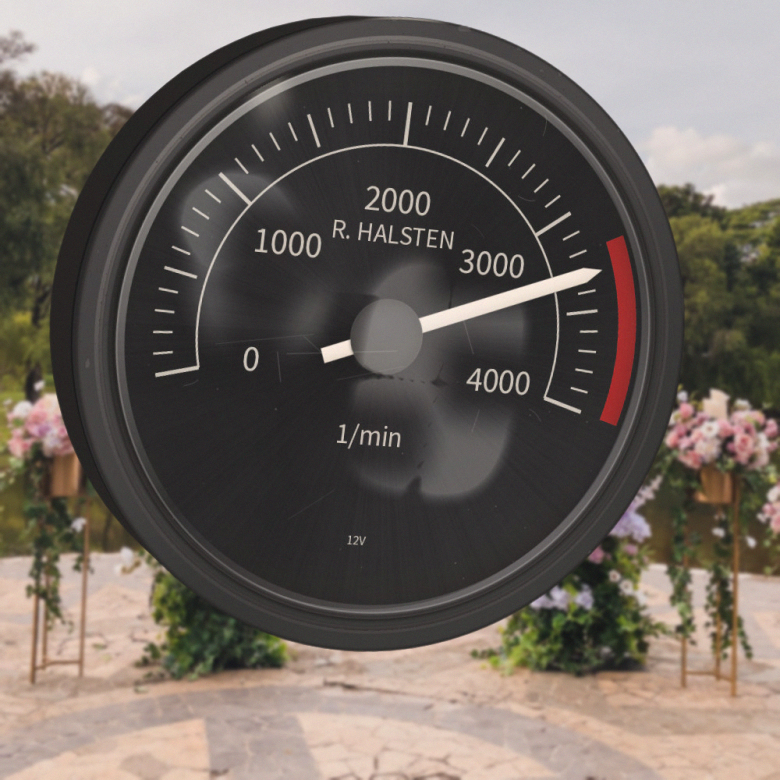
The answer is 3300 rpm
